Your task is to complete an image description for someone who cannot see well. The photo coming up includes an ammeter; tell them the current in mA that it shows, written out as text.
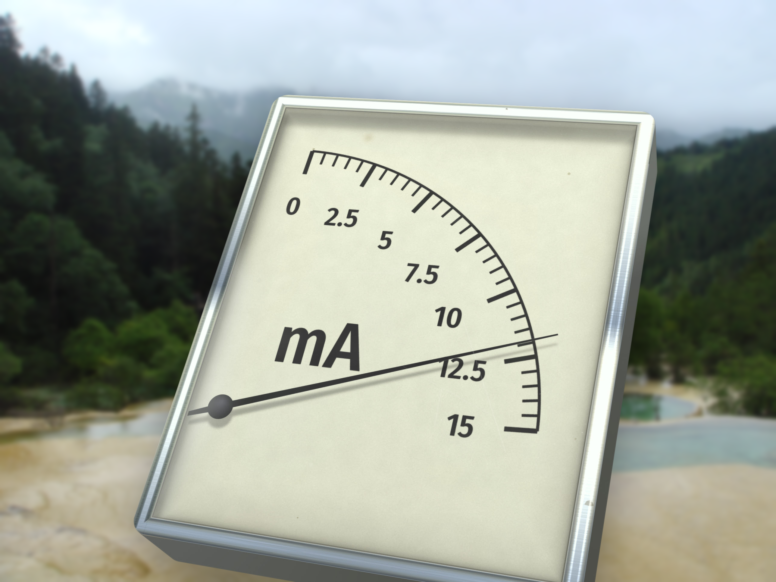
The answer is 12 mA
